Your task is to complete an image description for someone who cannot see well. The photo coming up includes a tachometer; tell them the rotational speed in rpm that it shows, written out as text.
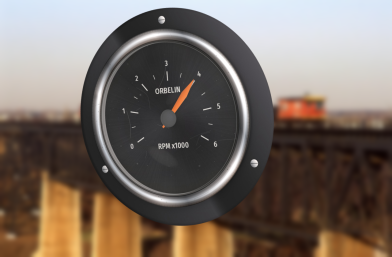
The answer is 4000 rpm
